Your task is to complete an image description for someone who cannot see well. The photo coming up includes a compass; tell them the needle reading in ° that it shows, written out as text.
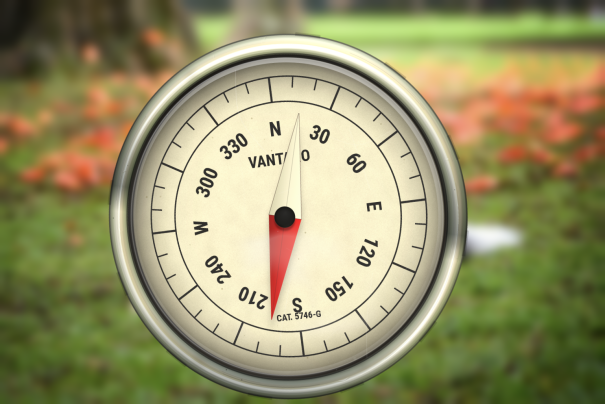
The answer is 195 °
